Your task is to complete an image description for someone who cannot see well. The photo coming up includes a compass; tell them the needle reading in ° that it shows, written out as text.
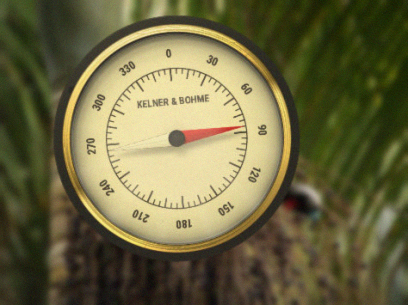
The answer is 85 °
